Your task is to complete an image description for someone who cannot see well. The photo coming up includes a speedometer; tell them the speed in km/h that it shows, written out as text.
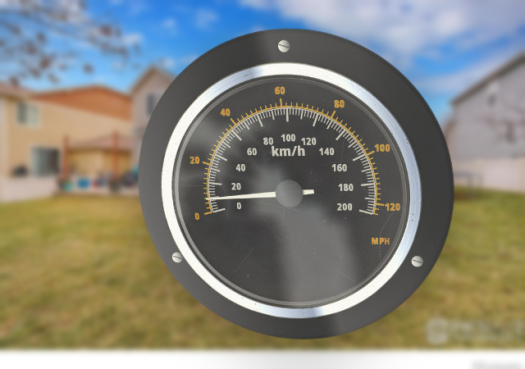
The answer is 10 km/h
